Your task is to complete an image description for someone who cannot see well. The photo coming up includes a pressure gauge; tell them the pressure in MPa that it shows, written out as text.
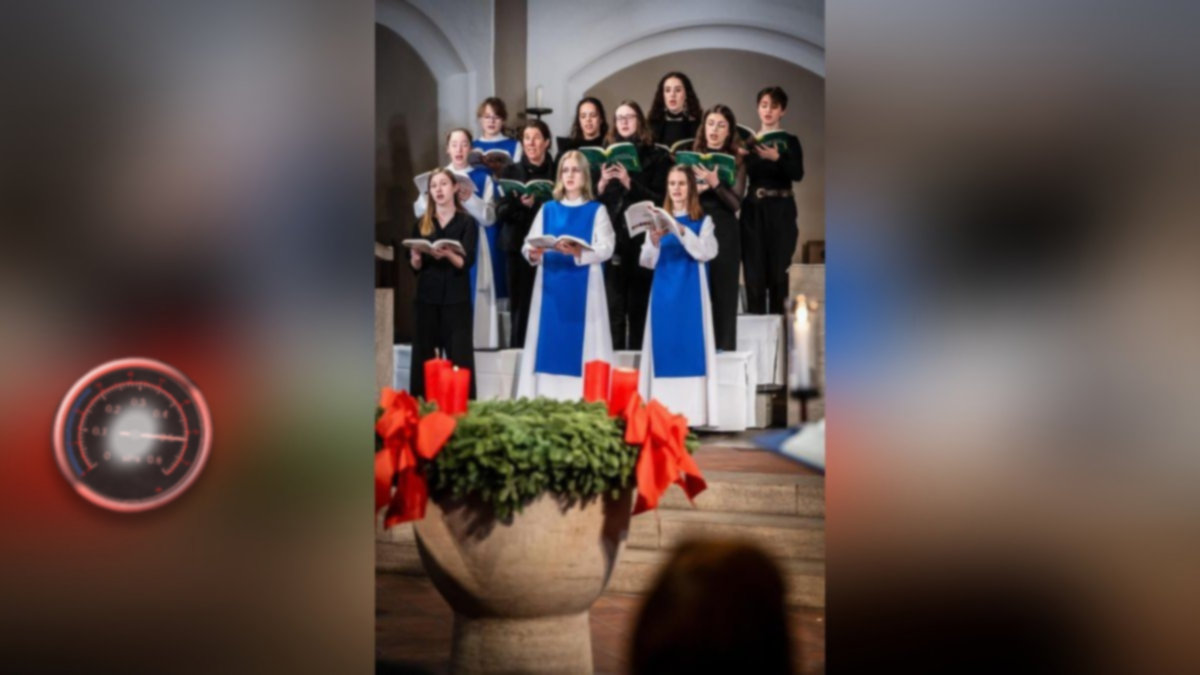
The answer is 0.5 MPa
